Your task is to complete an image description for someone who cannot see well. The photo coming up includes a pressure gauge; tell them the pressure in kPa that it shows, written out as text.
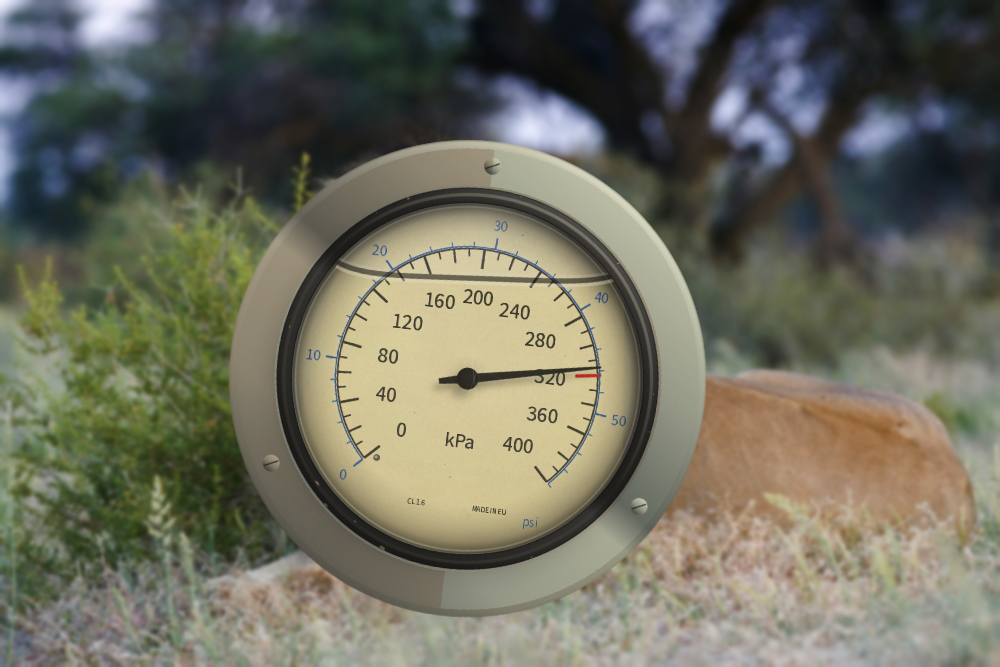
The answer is 315 kPa
